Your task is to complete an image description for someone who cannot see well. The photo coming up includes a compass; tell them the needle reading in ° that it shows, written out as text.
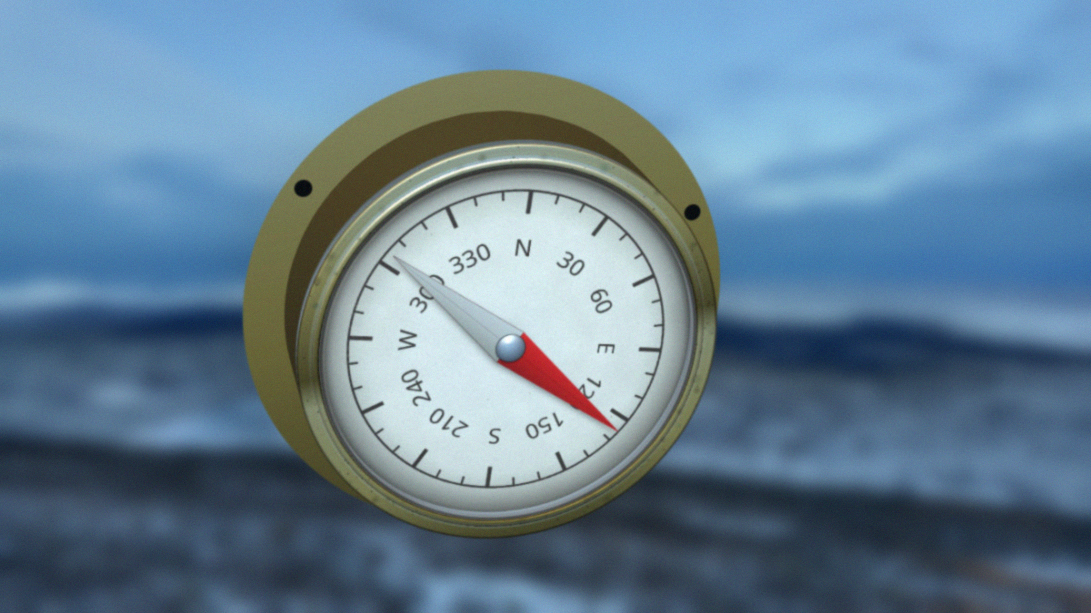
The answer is 125 °
